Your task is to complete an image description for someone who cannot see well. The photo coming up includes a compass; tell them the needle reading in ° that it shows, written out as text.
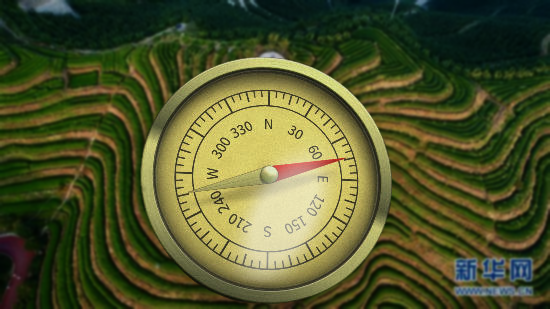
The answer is 75 °
